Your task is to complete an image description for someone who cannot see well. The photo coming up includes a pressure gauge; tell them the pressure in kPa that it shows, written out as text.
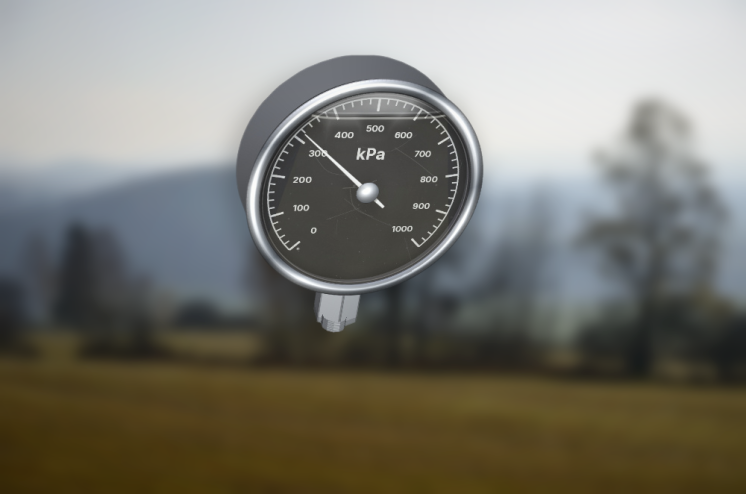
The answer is 320 kPa
